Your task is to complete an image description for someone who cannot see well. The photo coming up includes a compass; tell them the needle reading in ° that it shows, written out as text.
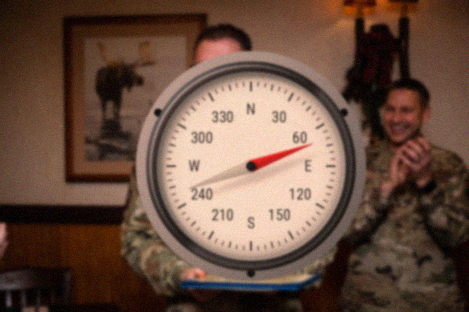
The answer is 70 °
